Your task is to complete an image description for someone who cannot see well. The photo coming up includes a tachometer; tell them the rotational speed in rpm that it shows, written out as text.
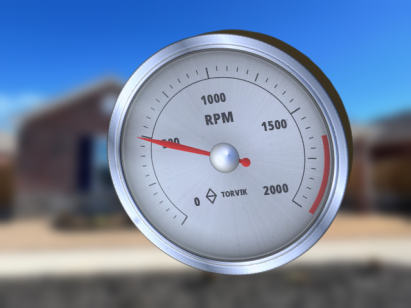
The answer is 500 rpm
